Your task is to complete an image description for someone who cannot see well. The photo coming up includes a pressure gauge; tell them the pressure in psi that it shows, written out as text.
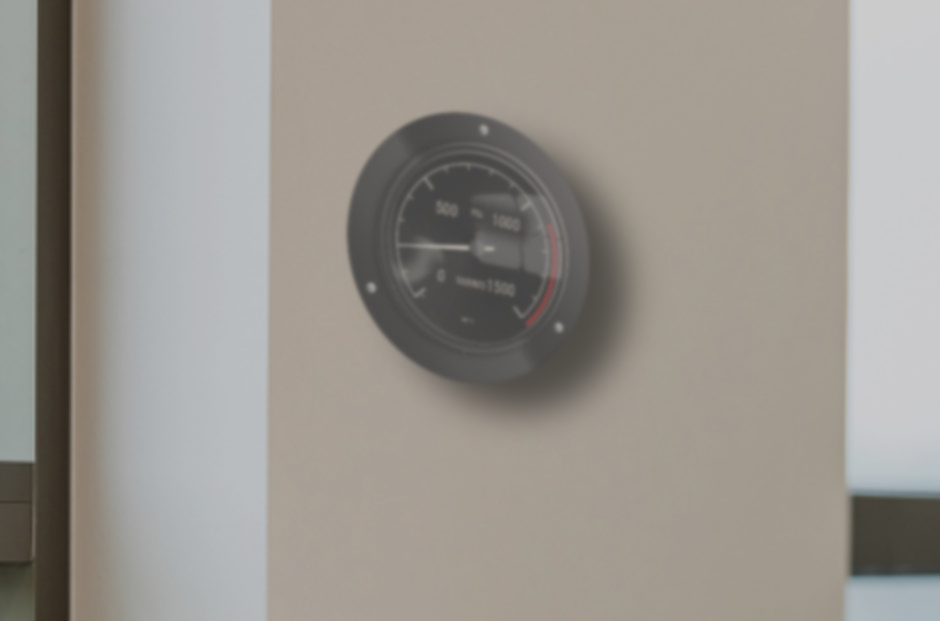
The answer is 200 psi
